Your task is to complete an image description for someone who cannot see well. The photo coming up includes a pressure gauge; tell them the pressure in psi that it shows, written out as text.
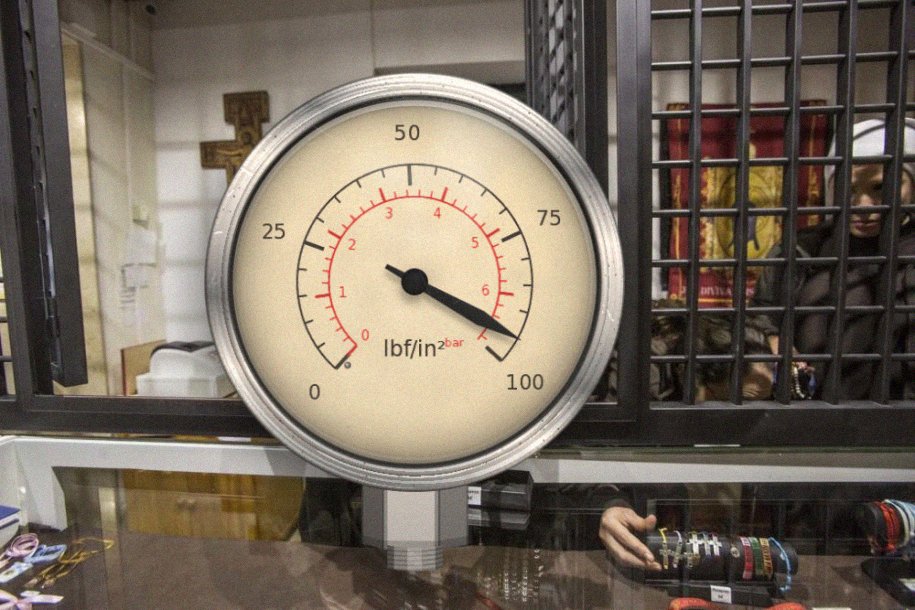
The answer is 95 psi
